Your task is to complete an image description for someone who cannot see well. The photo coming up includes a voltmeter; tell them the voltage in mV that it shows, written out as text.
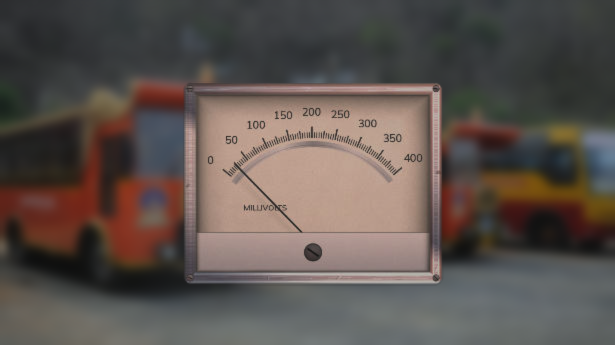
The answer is 25 mV
